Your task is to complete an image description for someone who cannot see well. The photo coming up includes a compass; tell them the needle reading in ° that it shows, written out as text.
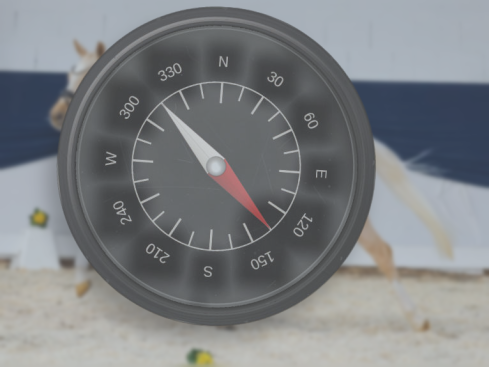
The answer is 135 °
